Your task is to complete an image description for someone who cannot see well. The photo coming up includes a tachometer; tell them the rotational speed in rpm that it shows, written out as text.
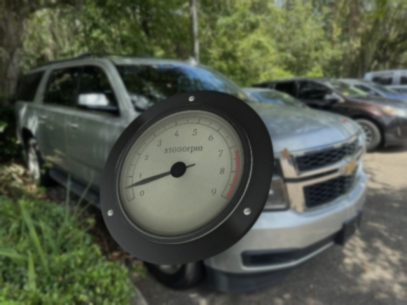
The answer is 500 rpm
